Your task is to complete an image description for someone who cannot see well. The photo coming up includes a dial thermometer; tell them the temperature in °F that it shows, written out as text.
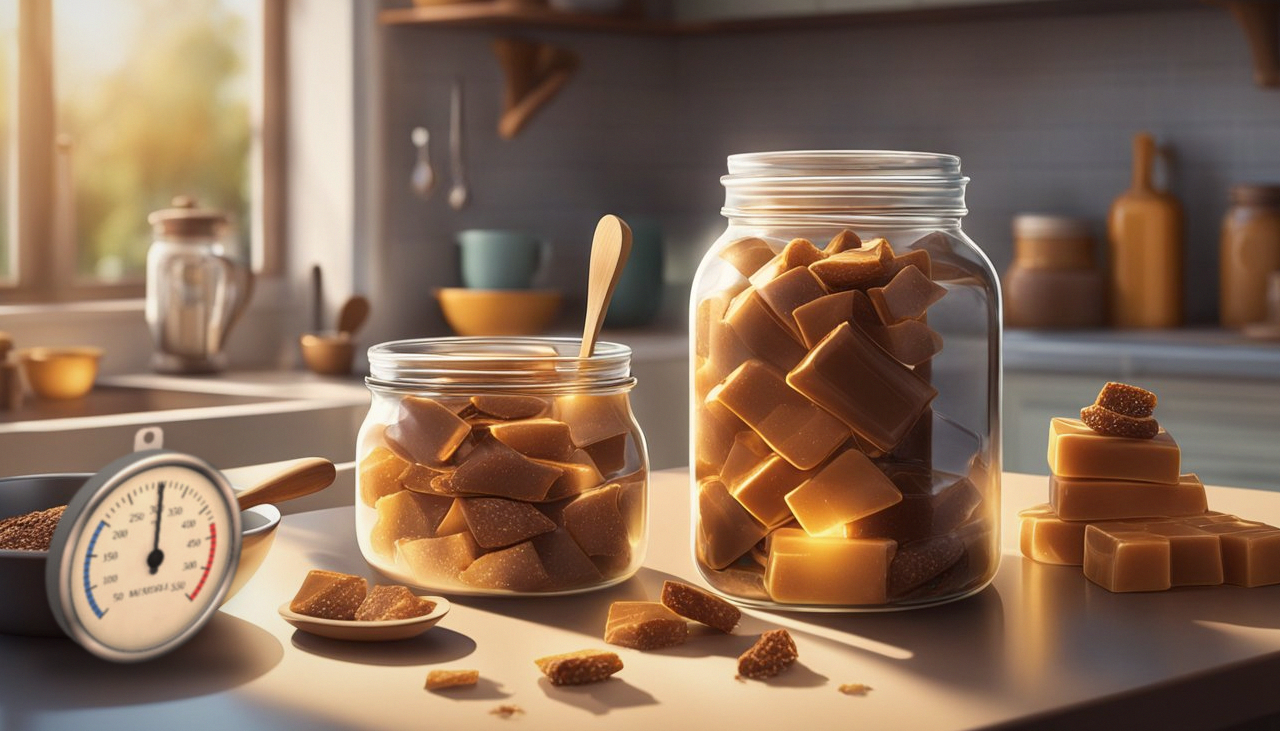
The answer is 300 °F
